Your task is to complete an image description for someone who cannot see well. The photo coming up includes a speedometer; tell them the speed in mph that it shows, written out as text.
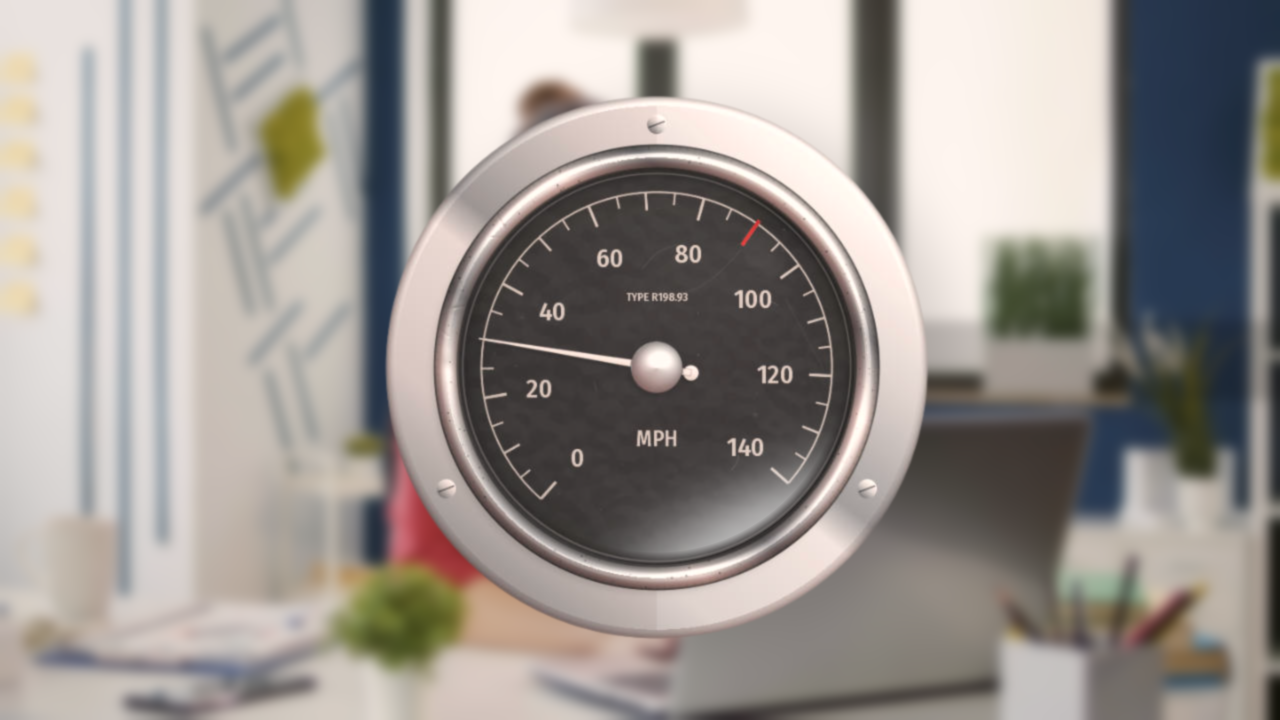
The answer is 30 mph
